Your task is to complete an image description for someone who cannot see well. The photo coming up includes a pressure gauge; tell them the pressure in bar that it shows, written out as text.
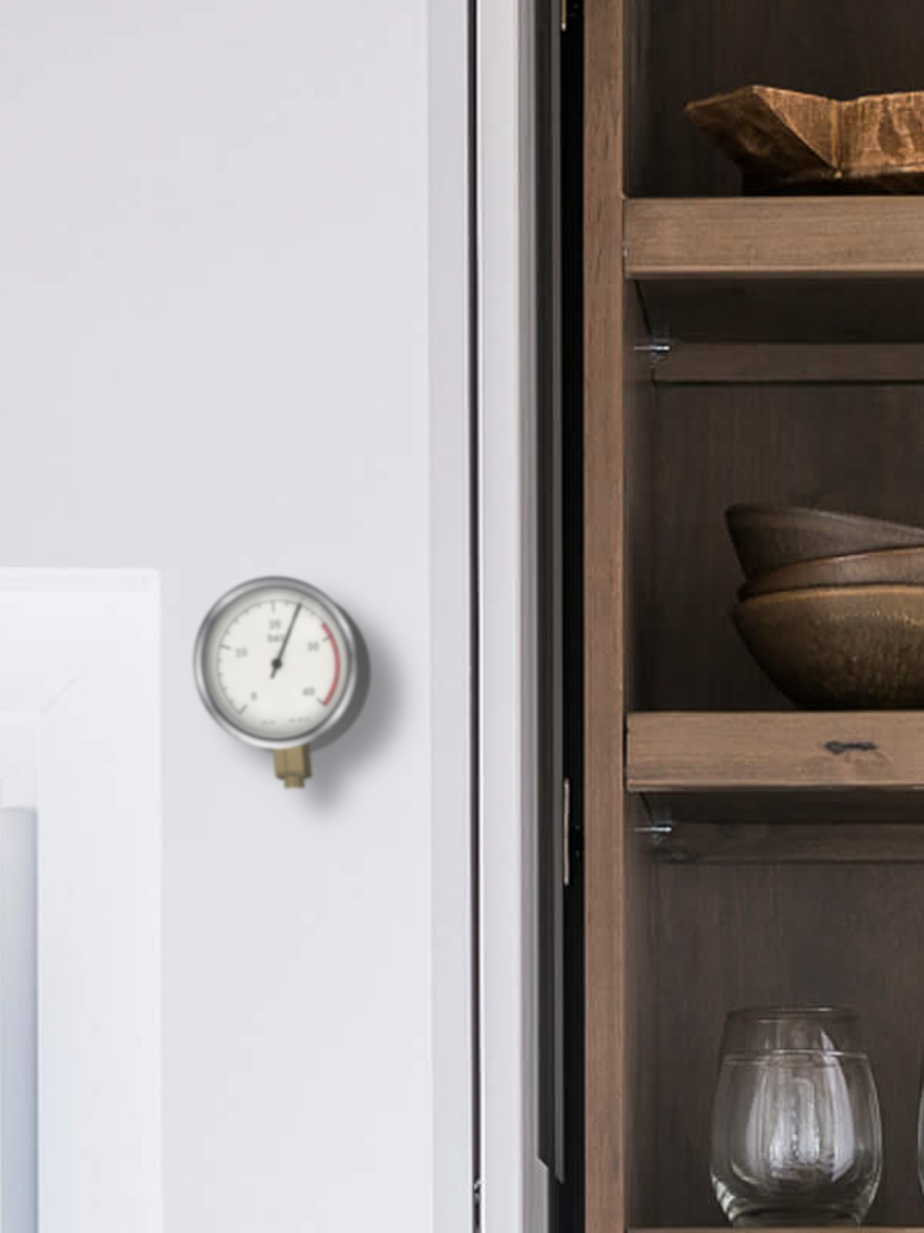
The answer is 24 bar
